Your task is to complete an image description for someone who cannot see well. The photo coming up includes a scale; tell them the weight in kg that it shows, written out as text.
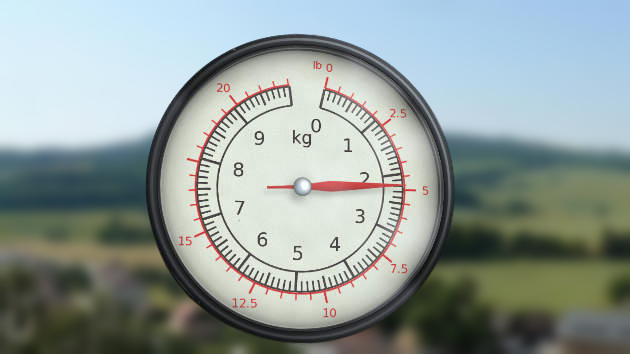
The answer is 2.2 kg
